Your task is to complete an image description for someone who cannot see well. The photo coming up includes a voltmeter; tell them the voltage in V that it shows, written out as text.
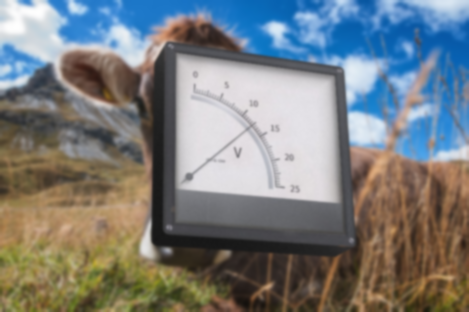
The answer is 12.5 V
